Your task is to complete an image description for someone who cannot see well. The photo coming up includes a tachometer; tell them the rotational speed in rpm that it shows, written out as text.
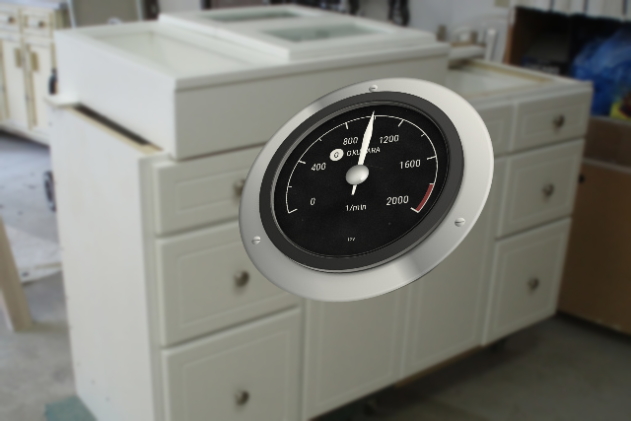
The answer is 1000 rpm
